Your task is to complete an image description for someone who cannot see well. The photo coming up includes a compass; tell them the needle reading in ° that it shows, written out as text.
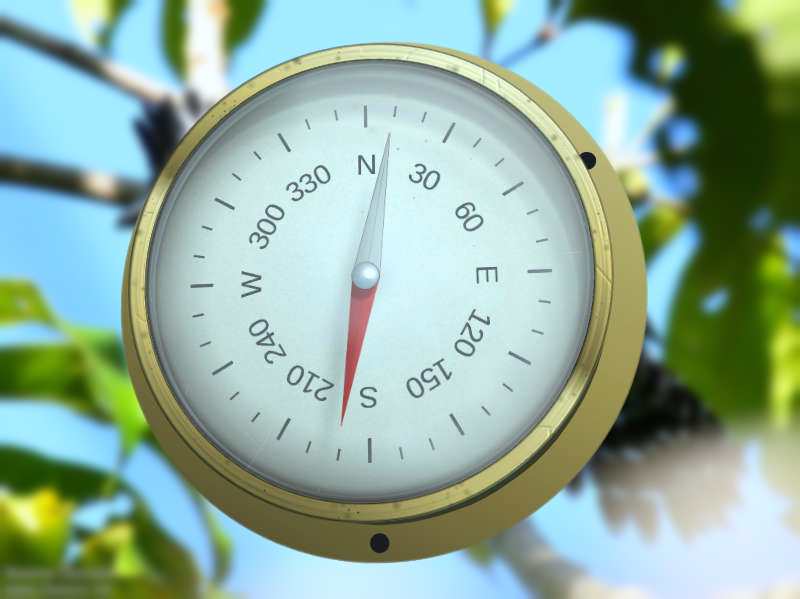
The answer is 190 °
